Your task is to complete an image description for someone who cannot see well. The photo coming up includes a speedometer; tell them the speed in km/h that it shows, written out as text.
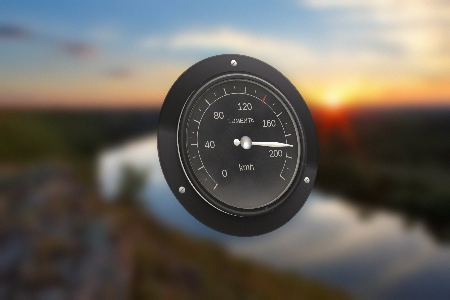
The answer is 190 km/h
